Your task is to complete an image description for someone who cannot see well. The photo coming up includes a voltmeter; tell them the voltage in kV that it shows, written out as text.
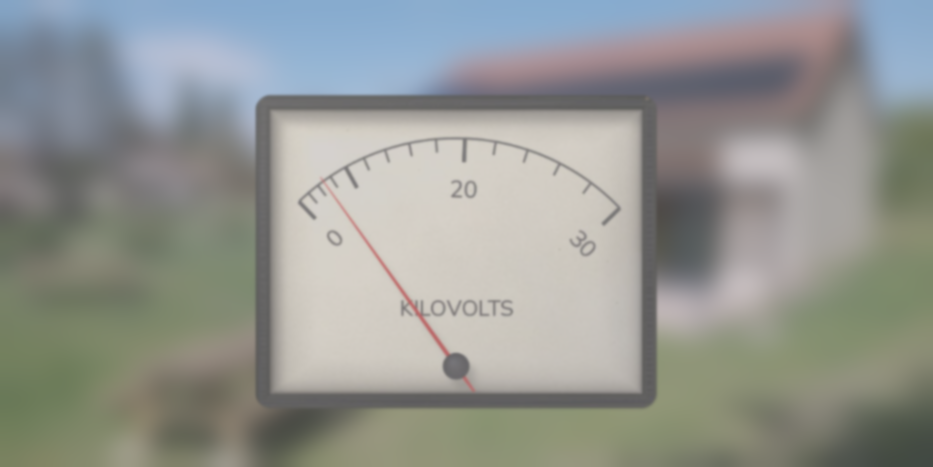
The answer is 7 kV
